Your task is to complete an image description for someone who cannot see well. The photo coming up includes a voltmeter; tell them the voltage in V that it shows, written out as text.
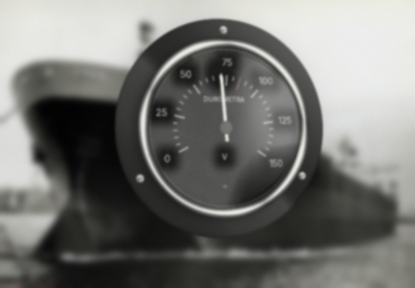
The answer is 70 V
